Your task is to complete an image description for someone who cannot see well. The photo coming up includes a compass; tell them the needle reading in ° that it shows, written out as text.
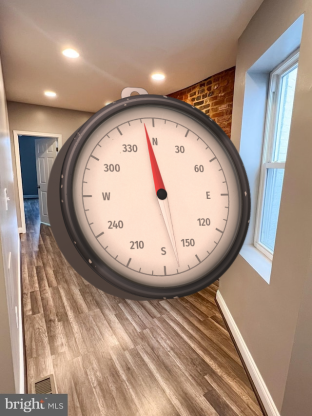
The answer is 350 °
